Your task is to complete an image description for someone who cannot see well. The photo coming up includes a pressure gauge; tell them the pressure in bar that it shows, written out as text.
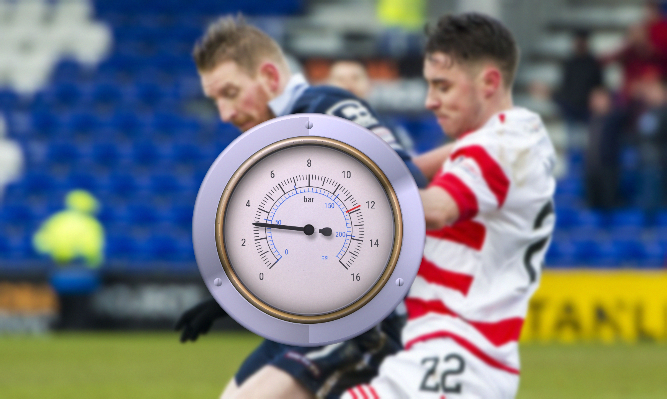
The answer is 3 bar
